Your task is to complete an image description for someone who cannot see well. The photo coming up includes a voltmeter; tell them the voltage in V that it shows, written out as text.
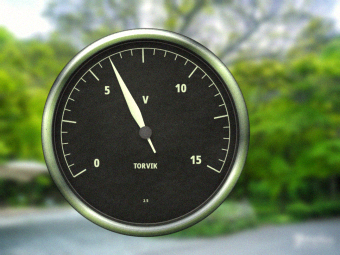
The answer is 6 V
